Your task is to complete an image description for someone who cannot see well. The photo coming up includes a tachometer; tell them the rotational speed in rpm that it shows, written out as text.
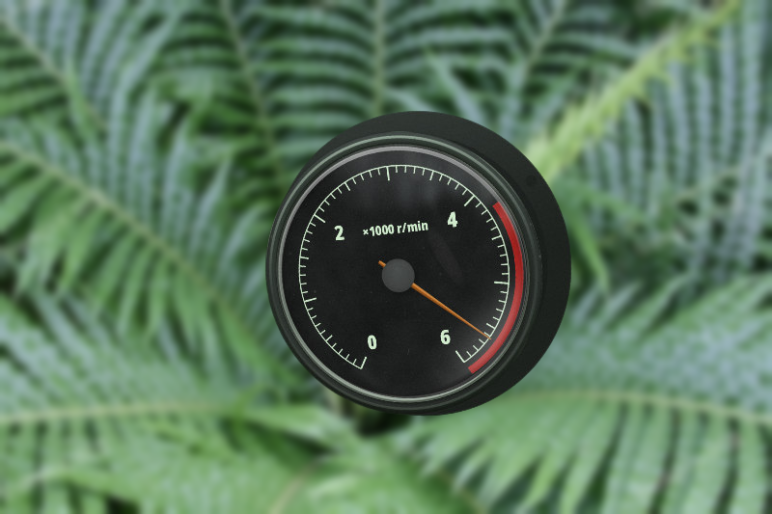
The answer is 5600 rpm
